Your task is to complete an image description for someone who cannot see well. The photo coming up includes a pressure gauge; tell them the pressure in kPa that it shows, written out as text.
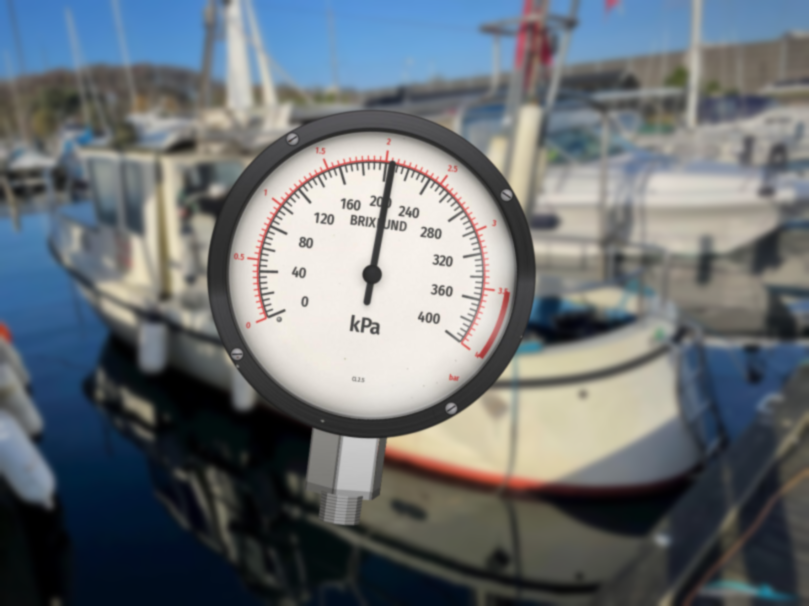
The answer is 205 kPa
